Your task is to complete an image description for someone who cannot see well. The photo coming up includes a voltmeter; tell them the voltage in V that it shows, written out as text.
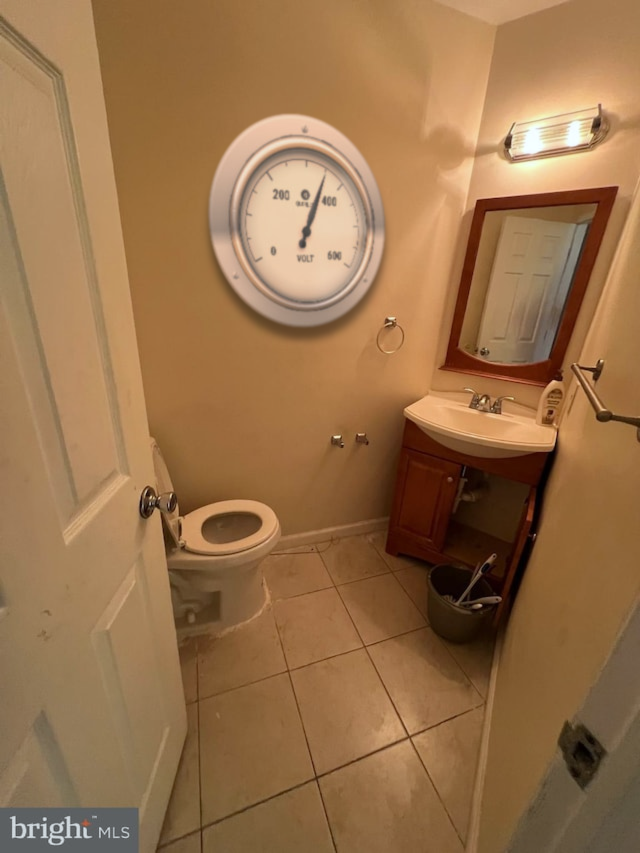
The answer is 350 V
